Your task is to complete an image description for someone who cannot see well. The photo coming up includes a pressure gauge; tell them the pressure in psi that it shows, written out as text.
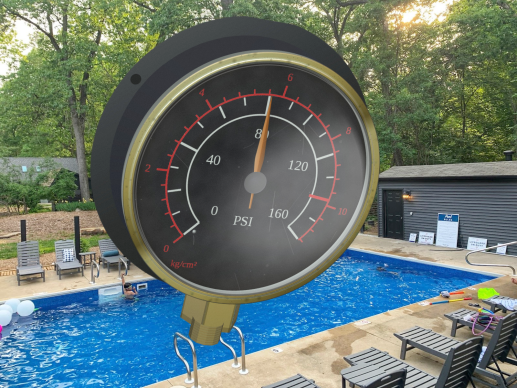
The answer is 80 psi
